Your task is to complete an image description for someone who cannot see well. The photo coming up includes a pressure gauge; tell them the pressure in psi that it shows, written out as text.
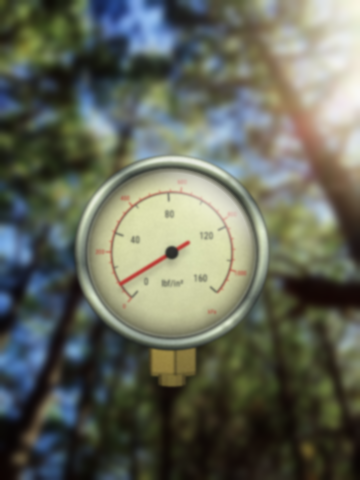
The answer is 10 psi
